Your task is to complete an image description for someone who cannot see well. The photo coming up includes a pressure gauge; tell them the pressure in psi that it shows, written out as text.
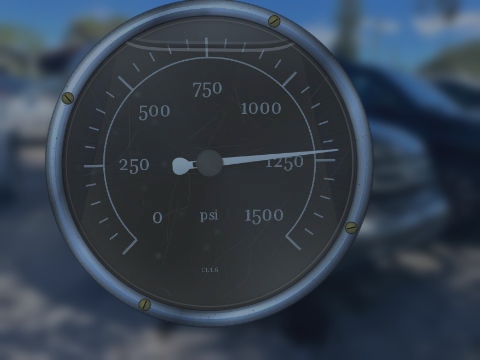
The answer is 1225 psi
